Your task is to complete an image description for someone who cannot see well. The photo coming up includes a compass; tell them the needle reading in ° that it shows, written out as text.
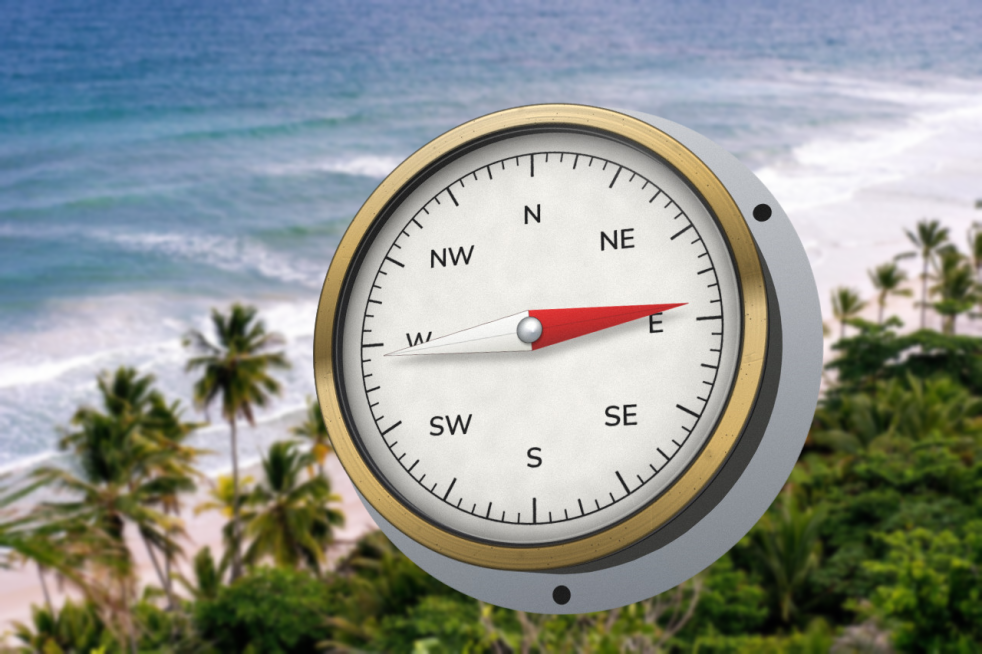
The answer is 85 °
